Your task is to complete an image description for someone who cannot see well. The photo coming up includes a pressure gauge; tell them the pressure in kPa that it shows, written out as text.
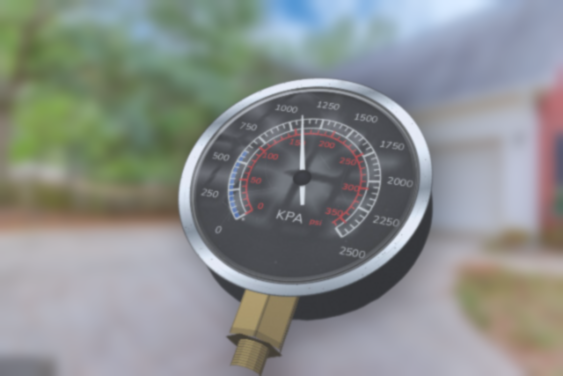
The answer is 1100 kPa
